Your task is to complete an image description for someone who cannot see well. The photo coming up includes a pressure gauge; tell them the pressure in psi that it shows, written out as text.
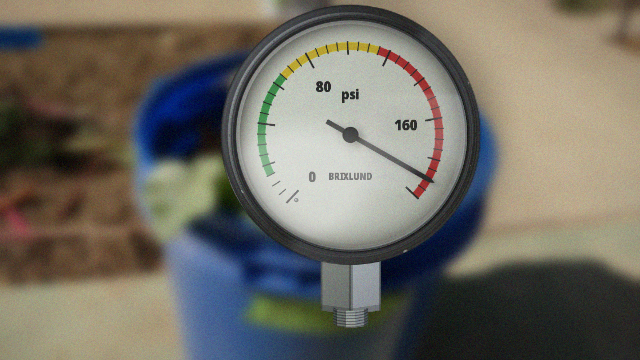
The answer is 190 psi
